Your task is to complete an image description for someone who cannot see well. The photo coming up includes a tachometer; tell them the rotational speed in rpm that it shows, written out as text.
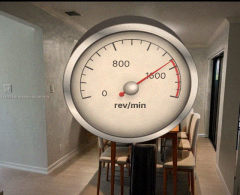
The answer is 1500 rpm
